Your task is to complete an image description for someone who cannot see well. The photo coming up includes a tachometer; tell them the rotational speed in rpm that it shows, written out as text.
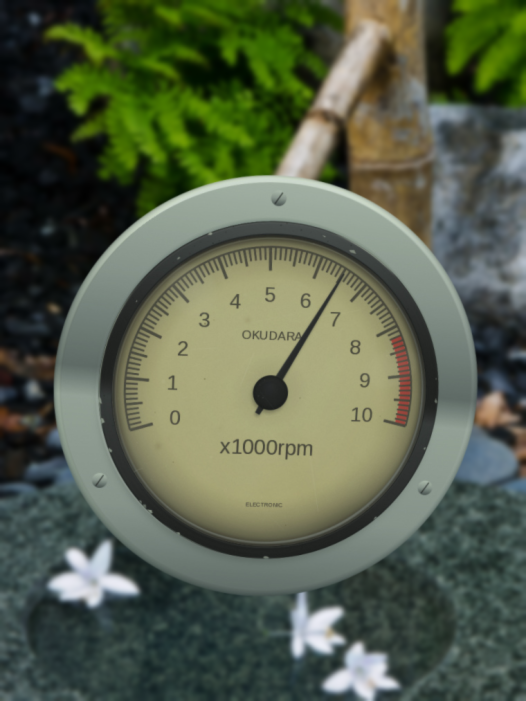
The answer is 6500 rpm
